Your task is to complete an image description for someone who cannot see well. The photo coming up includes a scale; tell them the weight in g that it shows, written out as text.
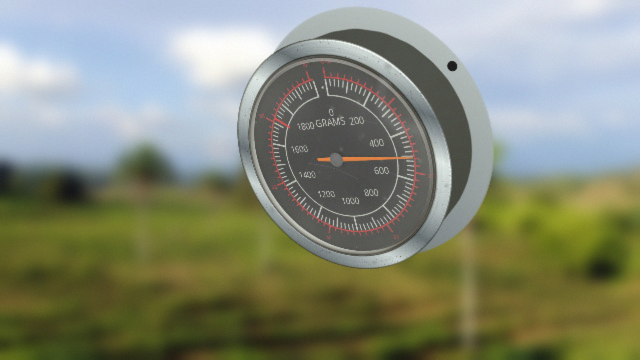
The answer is 500 g
